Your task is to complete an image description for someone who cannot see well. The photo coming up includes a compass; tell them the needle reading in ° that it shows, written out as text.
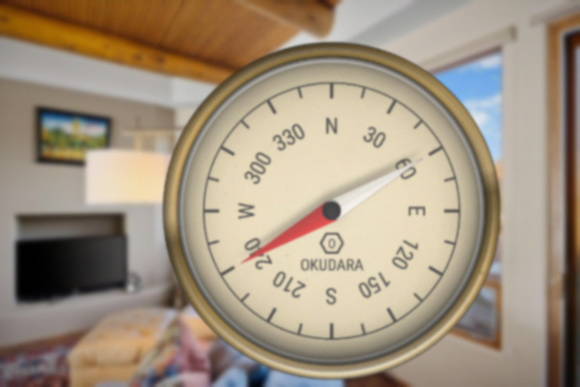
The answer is 240 °
